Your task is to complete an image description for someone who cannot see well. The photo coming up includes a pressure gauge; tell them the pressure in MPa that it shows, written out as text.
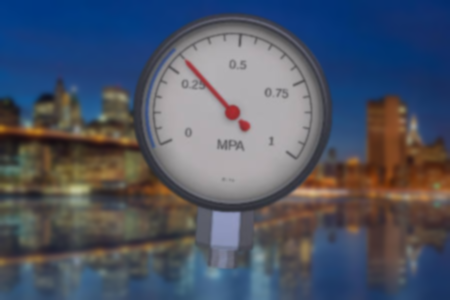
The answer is 0.3 MPa
